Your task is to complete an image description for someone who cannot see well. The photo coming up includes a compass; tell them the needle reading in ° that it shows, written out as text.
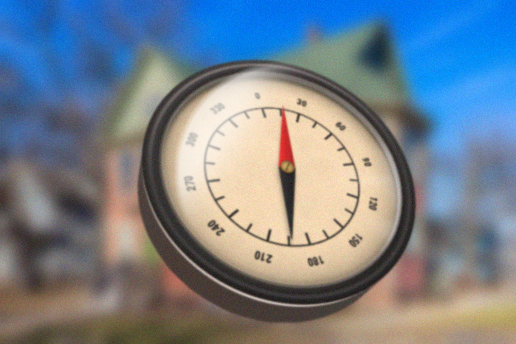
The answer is 15 °
